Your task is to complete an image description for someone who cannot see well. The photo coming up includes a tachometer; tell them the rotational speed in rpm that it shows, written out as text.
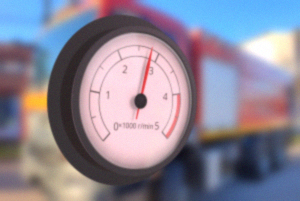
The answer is 2750 rpm
